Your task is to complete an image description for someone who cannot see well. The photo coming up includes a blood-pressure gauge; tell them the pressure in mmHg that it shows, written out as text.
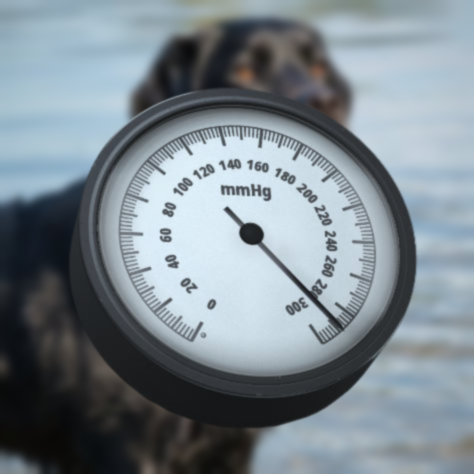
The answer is 290 mmHg
